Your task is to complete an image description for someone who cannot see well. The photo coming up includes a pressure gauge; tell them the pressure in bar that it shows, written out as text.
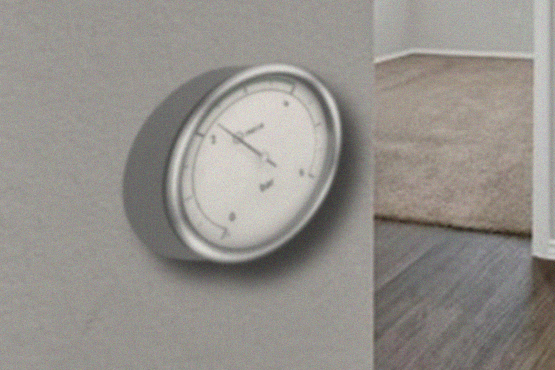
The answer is 2.25 bar
